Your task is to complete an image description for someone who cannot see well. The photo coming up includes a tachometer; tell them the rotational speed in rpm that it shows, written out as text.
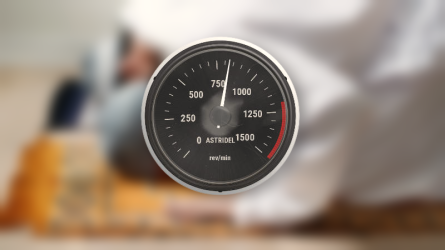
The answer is 825 rpm
